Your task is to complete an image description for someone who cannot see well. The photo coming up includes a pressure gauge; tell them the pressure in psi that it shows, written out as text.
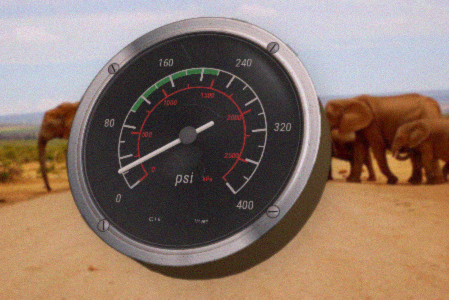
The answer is 20 psi
